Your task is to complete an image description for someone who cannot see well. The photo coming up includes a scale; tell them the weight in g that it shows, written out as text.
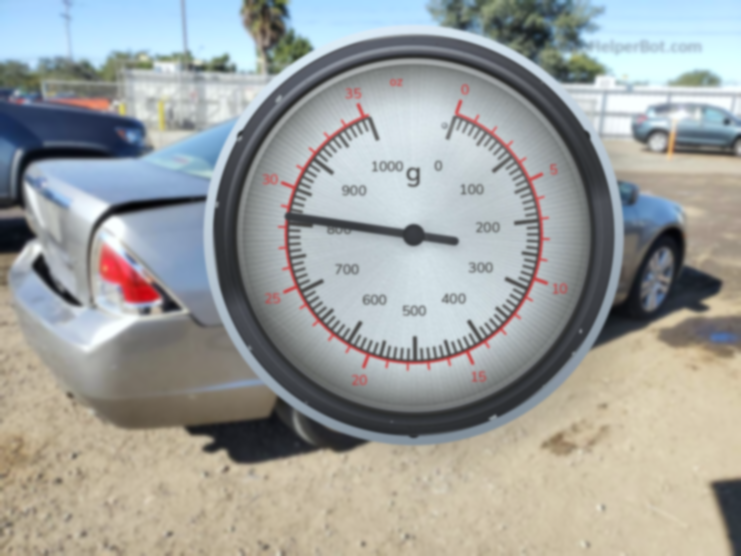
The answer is 810 g
